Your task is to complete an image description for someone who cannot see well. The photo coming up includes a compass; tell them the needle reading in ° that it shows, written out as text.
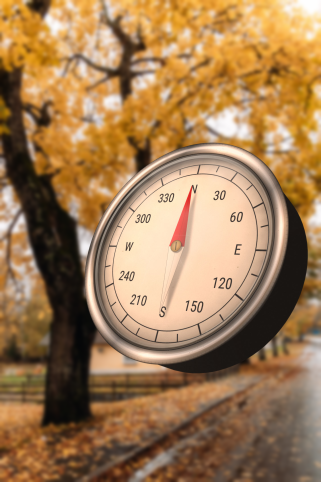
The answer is 0 °
